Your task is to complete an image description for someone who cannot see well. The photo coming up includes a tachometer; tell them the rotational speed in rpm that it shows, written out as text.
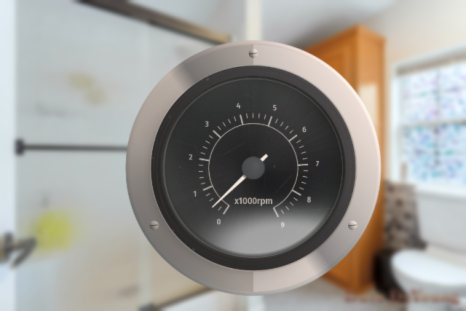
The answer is 400 rpm
